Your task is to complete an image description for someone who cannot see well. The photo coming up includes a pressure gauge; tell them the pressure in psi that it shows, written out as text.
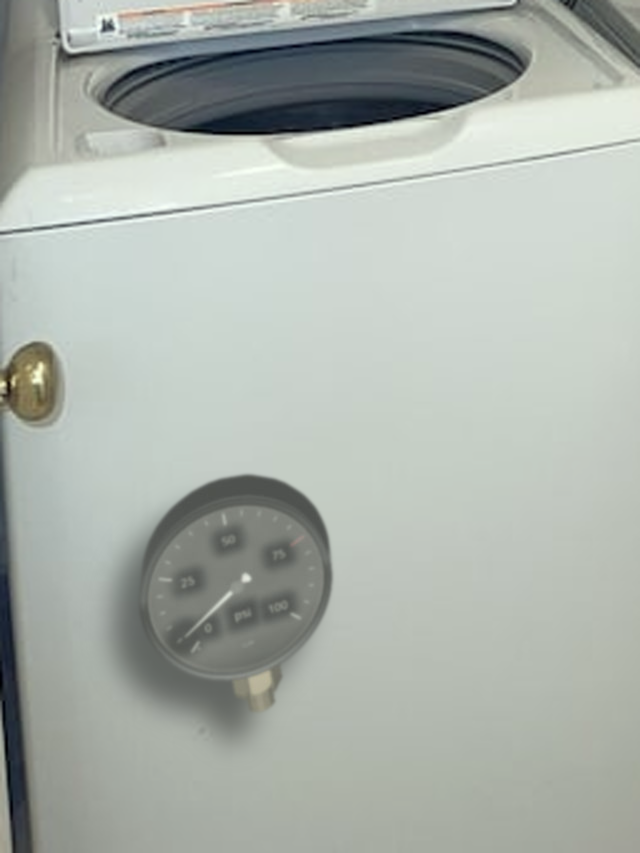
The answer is 5 psi
